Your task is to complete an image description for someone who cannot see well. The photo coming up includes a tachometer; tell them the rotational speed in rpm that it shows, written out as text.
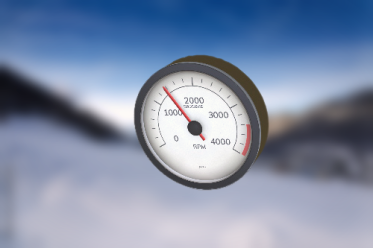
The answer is 1400 rpm
